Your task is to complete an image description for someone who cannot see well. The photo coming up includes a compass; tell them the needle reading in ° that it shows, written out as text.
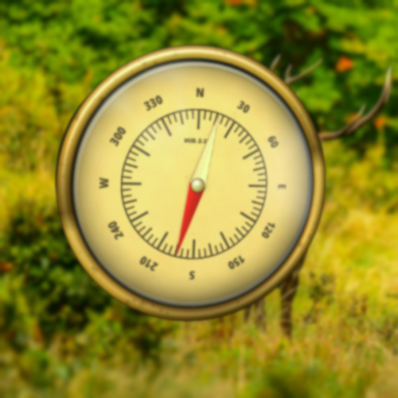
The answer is 195 °
